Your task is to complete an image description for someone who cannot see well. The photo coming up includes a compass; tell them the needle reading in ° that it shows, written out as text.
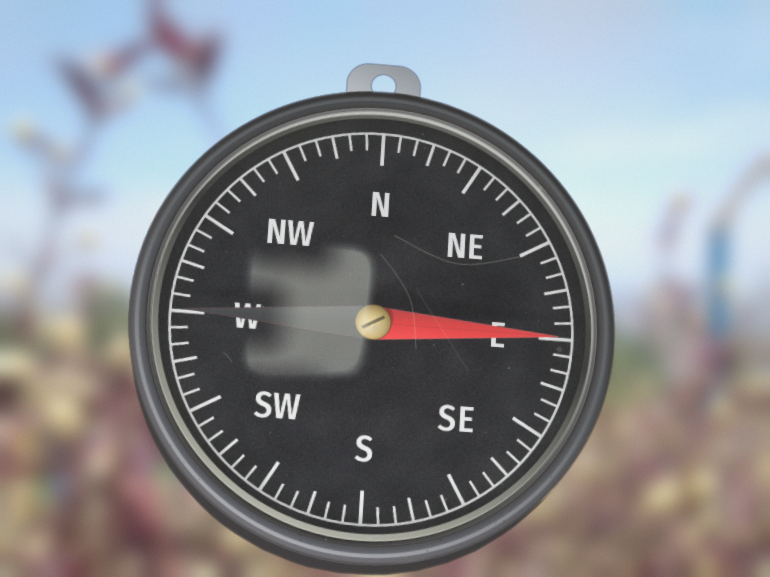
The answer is 90 °
